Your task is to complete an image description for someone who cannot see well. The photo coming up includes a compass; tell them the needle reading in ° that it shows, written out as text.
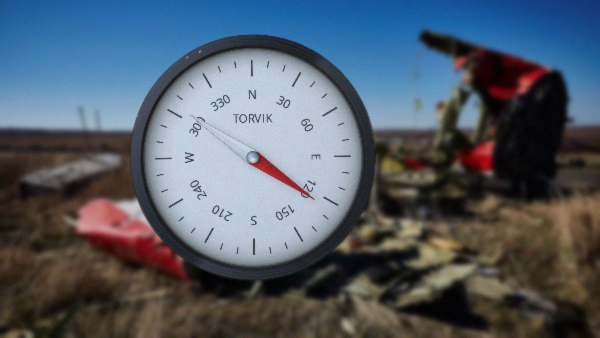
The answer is 125 °
